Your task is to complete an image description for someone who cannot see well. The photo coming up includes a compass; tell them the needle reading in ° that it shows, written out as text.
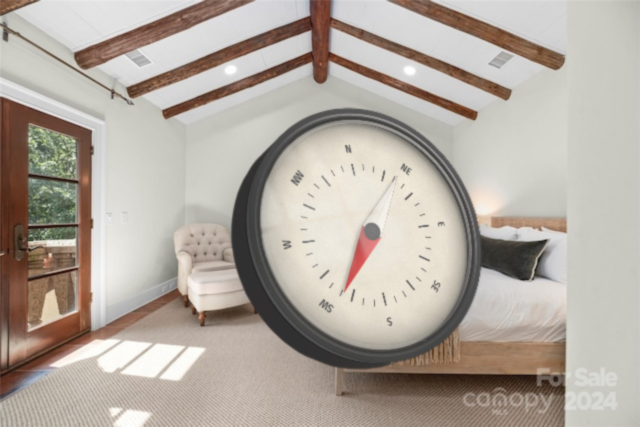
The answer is 220 °
